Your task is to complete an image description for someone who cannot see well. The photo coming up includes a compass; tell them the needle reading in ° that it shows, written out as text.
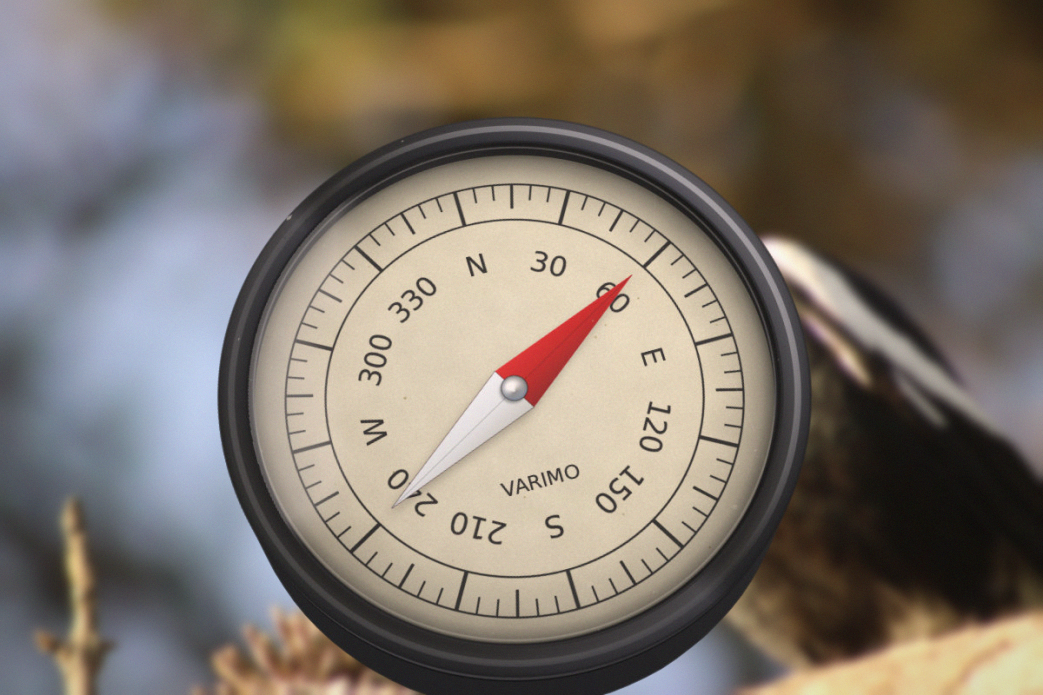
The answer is 60 °
